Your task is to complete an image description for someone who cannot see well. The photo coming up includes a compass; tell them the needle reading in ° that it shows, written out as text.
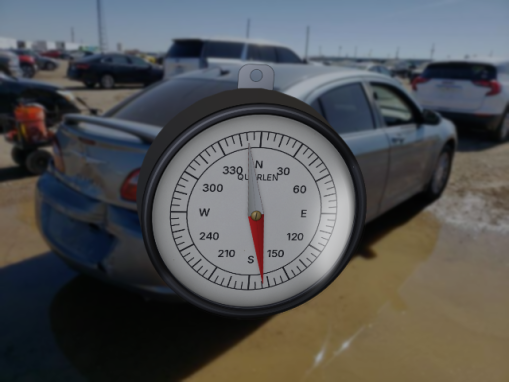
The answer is 170 °
